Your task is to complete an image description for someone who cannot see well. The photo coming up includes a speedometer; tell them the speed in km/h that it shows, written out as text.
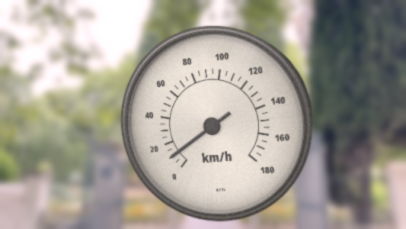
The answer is 10 km/h
